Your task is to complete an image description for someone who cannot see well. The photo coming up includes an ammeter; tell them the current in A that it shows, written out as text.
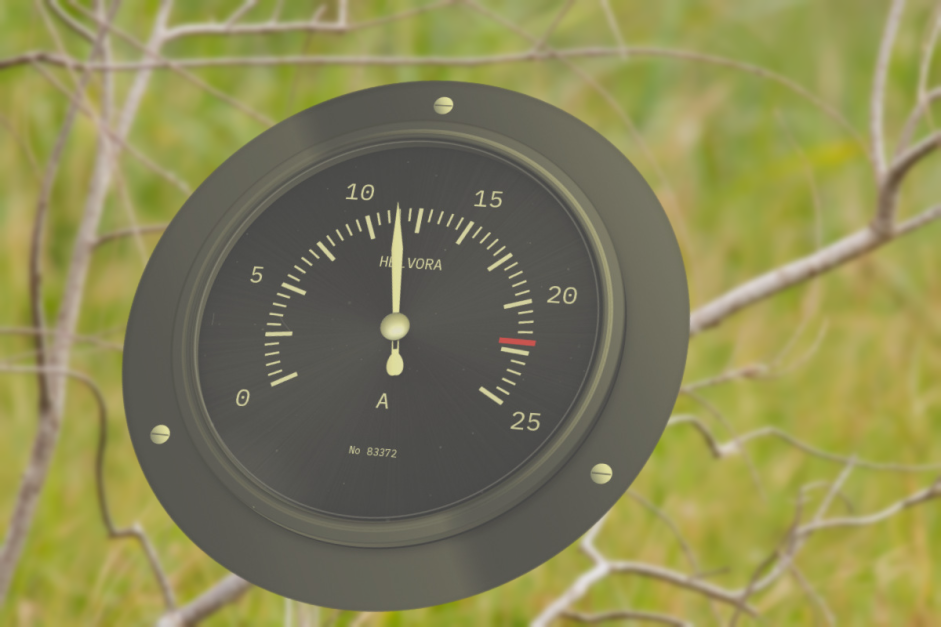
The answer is 11.5 A
